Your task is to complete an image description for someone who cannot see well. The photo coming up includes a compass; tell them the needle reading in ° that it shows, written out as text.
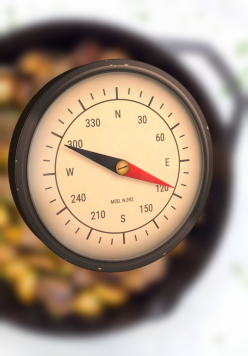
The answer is 115 °
